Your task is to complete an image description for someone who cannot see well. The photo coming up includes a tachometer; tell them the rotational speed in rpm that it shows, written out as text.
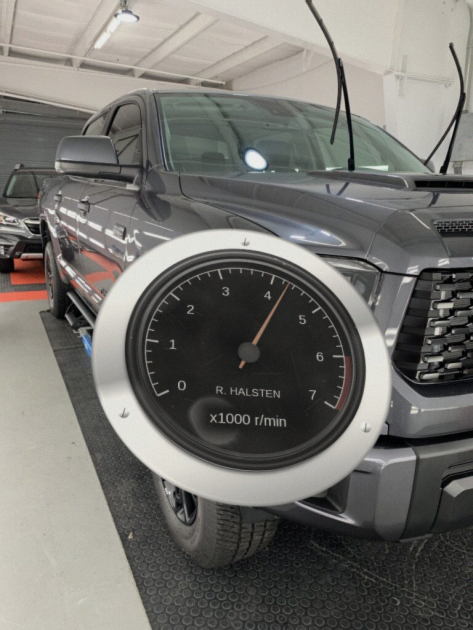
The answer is 4300 rpm
